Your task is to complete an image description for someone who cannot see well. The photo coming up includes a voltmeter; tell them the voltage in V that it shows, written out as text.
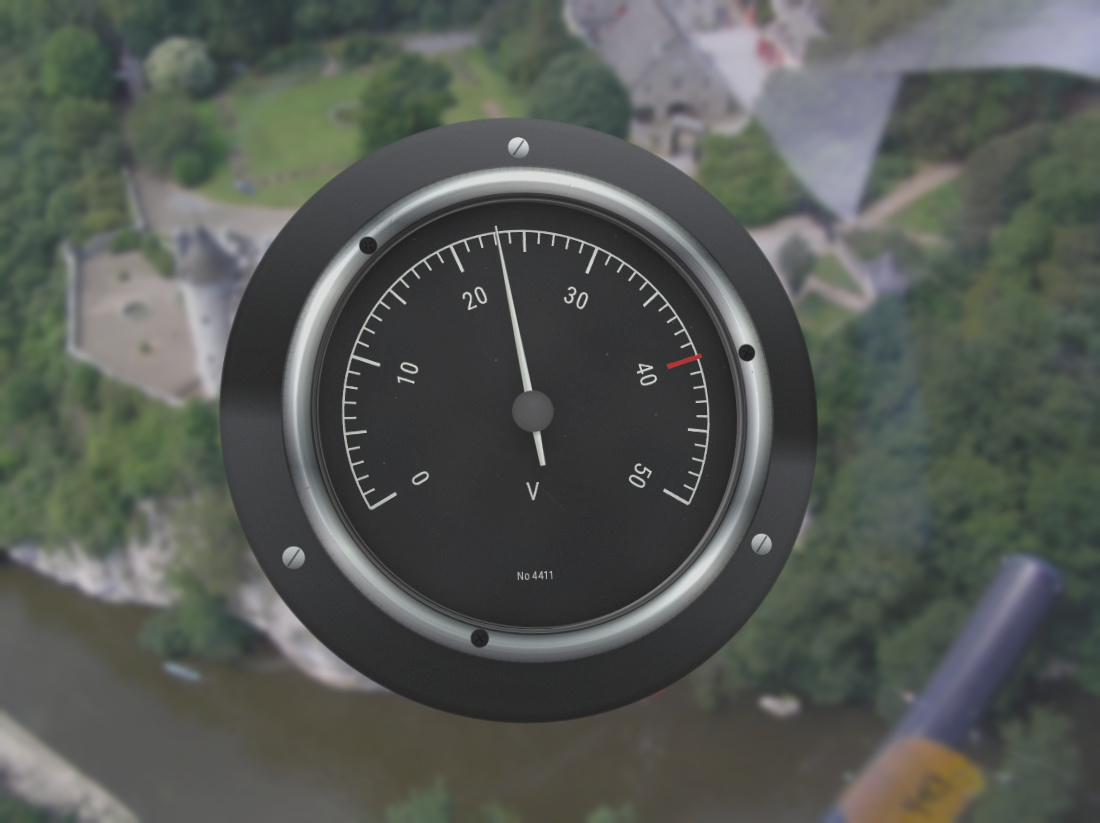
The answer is 23 V
